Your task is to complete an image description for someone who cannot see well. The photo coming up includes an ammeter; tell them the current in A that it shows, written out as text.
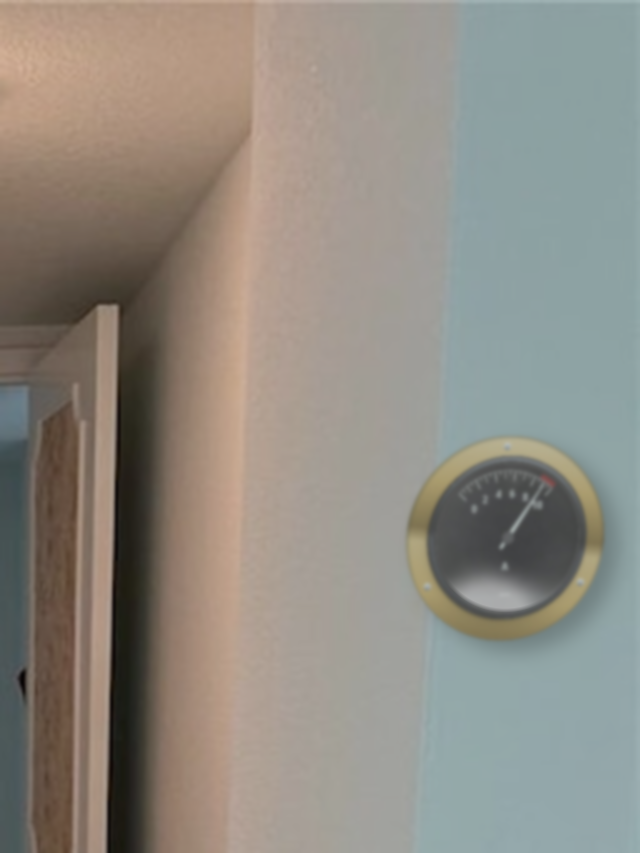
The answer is 9 A
